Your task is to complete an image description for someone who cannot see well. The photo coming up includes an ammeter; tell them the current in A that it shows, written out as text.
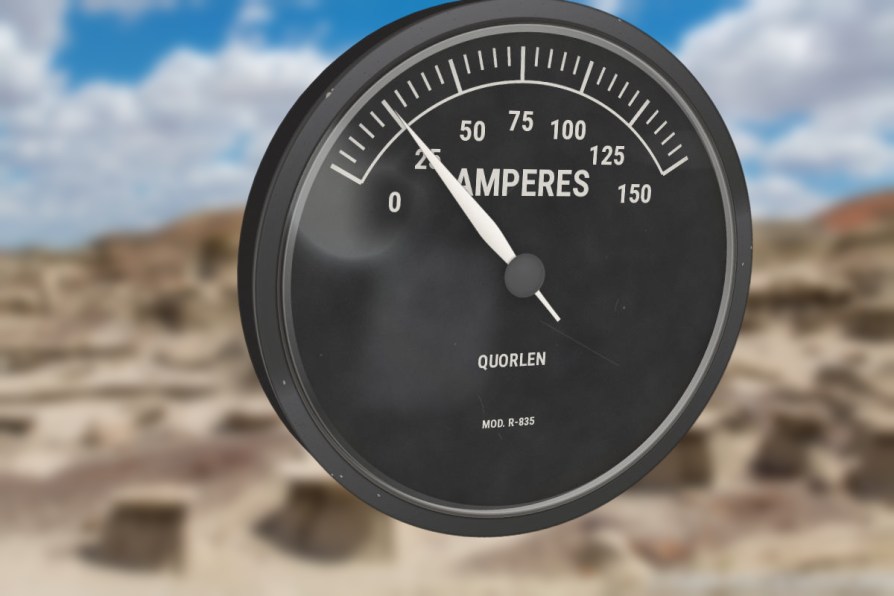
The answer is 25 A
